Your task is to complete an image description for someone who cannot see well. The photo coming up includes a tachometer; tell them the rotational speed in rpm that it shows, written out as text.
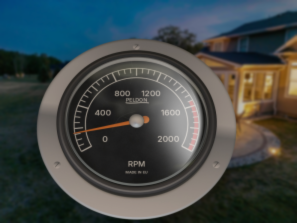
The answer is 150 rpm
